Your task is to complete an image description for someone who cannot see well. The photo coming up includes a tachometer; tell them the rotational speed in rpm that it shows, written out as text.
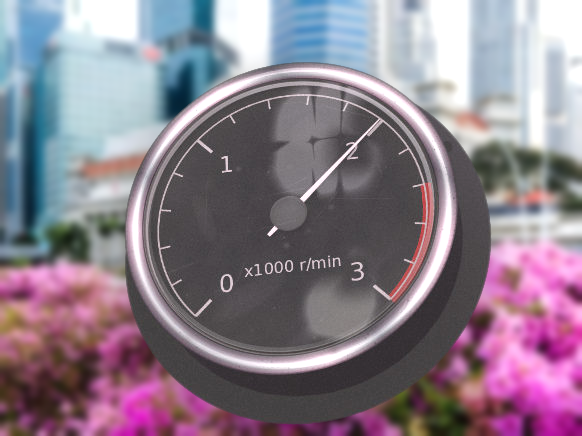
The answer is 2000 rpm
